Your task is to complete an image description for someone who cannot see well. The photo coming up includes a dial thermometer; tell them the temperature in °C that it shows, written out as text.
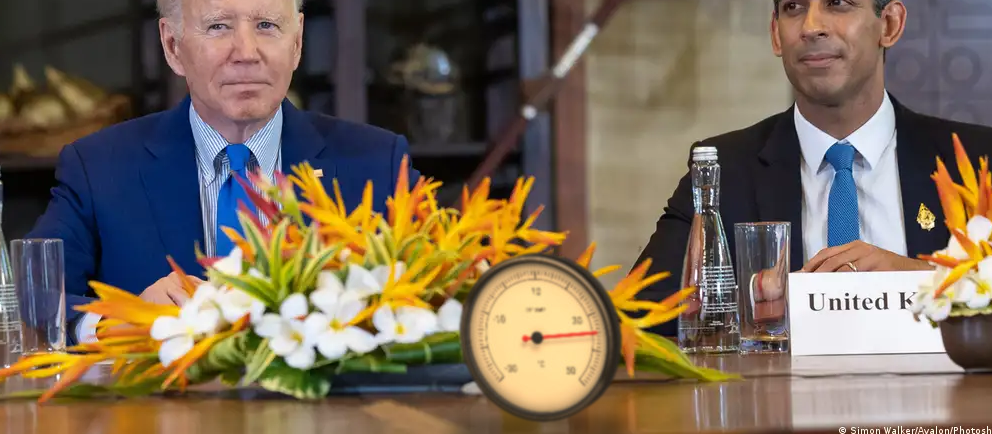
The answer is 35 °C
